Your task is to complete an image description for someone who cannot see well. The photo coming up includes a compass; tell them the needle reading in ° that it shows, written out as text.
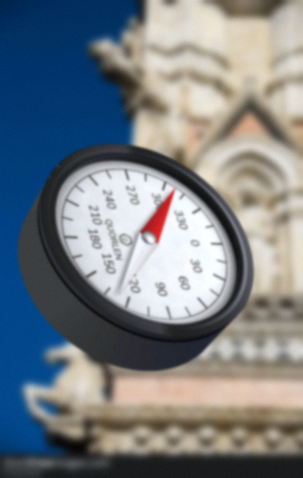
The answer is 307.5 °
